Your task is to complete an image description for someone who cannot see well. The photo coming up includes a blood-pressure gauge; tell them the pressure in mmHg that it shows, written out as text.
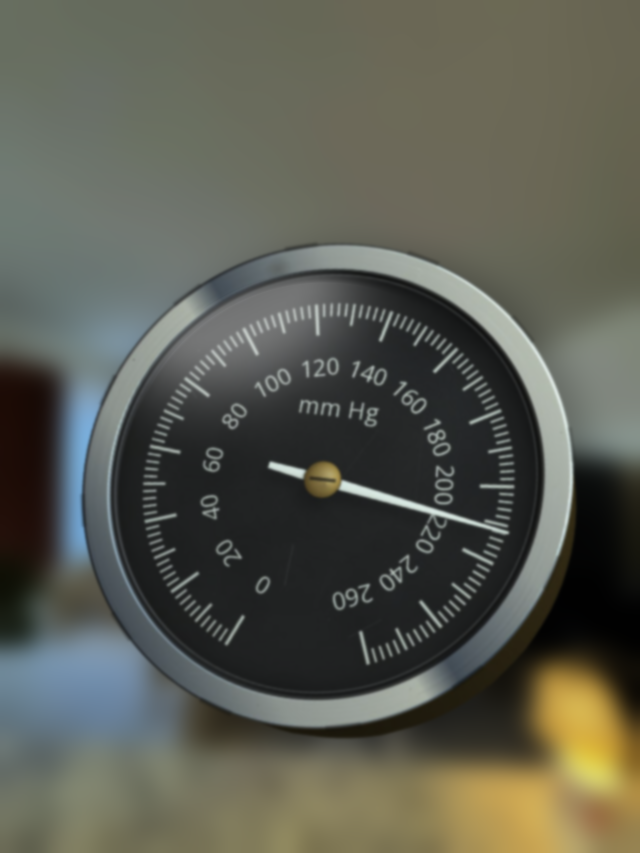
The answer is 212 mmHg
